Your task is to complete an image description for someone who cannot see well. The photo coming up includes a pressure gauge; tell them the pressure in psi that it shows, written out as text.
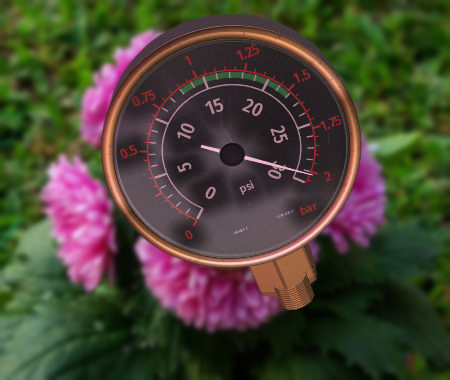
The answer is 29 psi
